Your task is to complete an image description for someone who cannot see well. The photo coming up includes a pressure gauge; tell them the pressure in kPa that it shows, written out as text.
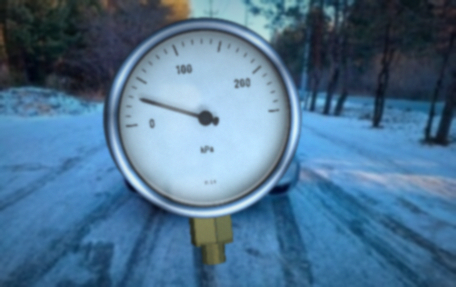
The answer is 30 kPa
